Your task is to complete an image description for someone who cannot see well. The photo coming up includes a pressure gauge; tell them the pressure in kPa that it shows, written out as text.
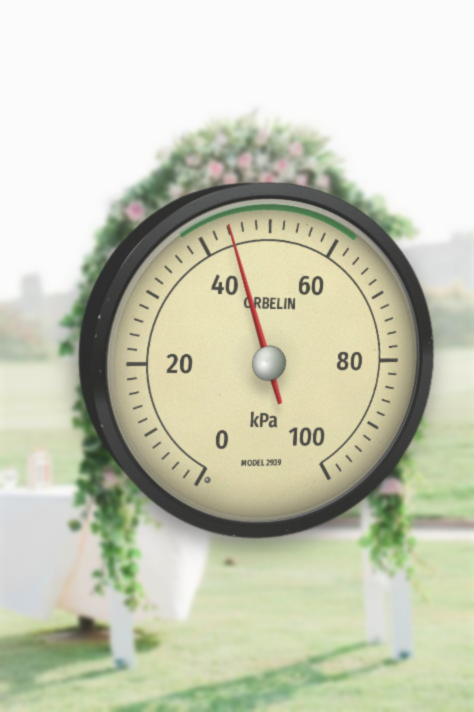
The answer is 44 kPa
